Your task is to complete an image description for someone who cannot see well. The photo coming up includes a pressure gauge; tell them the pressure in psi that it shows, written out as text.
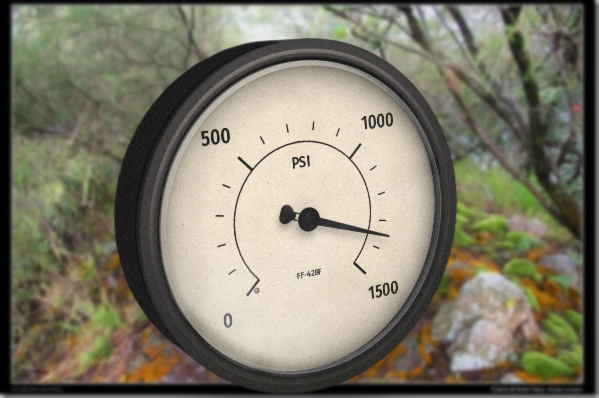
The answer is 1350 psi
